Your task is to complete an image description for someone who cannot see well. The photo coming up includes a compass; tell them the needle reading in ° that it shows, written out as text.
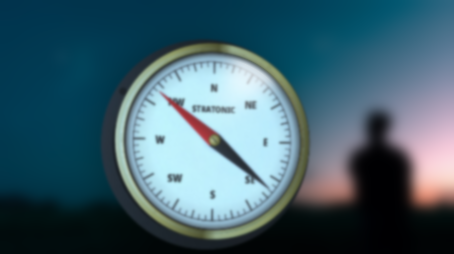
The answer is 310 °
